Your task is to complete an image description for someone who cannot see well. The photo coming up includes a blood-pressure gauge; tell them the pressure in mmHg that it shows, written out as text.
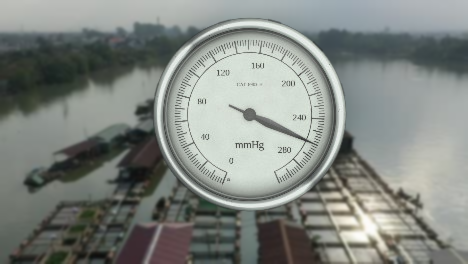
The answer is 260 mmHg
